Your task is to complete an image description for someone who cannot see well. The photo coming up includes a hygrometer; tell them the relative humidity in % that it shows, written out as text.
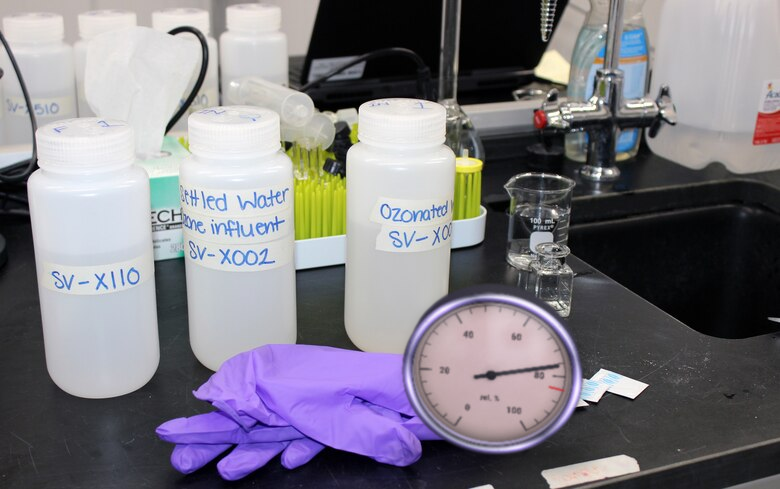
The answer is 76 %
